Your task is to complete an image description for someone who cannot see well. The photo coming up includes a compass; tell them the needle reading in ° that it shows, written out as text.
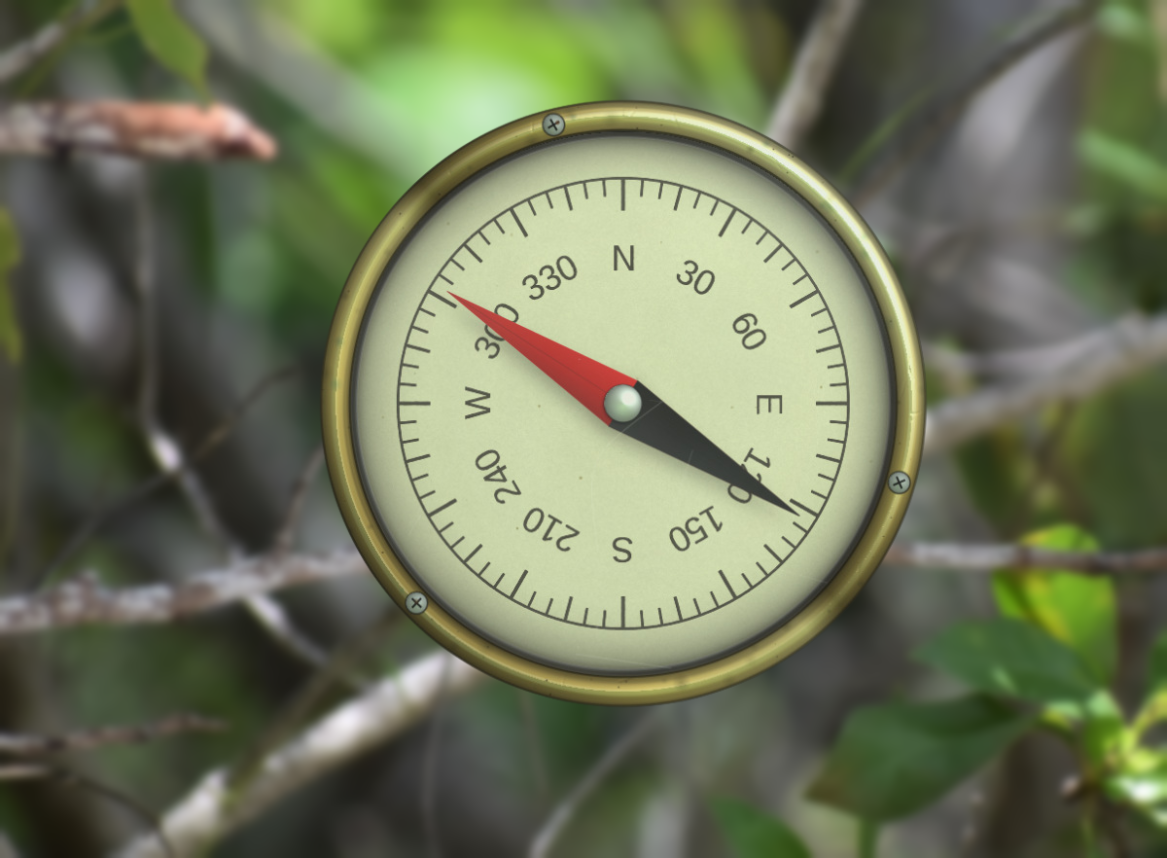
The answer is 302.5 °
